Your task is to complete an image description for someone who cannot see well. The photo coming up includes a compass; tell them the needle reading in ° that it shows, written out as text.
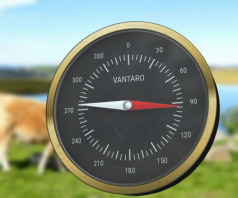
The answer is 95 °
